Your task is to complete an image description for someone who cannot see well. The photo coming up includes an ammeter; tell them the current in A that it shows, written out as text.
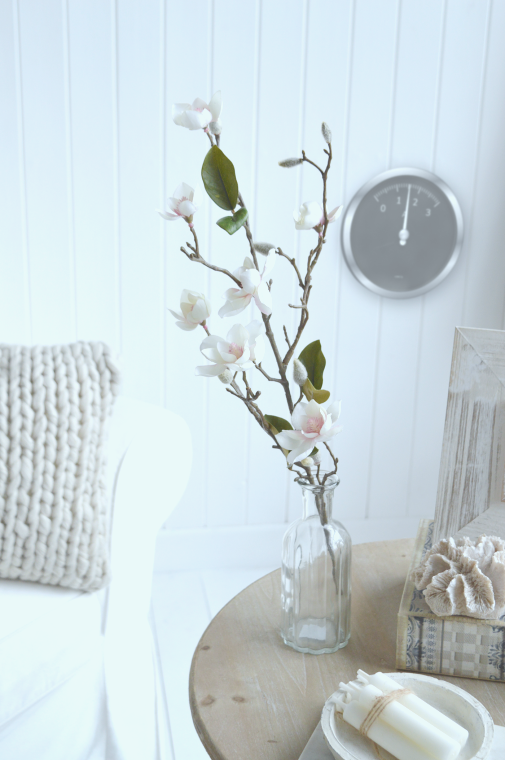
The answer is 1.5 A
